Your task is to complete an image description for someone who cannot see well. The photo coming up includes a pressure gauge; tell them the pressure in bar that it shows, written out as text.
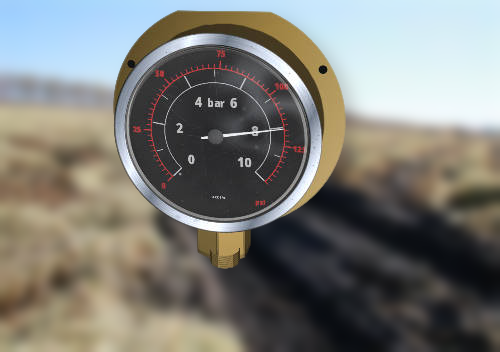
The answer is 8 bar
